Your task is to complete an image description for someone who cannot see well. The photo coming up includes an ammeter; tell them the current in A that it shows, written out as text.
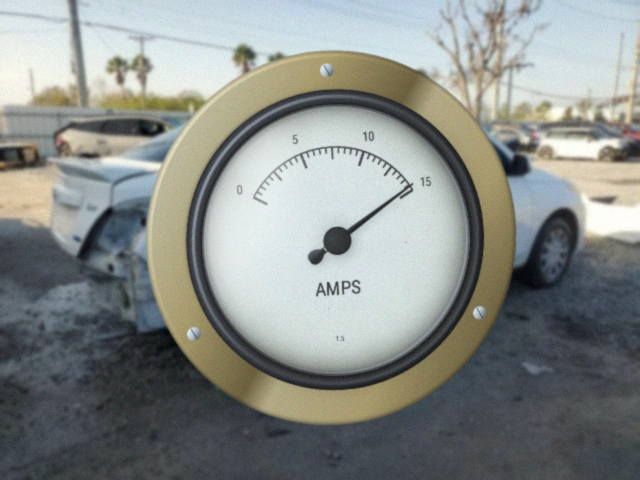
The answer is 14.5 A
